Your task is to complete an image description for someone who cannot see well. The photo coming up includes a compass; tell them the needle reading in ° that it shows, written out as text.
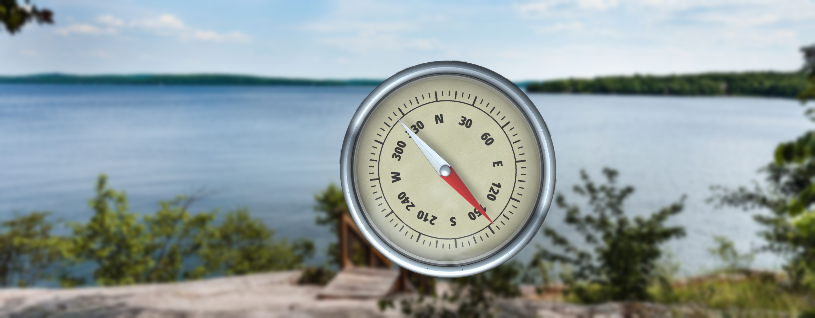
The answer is 145 °
